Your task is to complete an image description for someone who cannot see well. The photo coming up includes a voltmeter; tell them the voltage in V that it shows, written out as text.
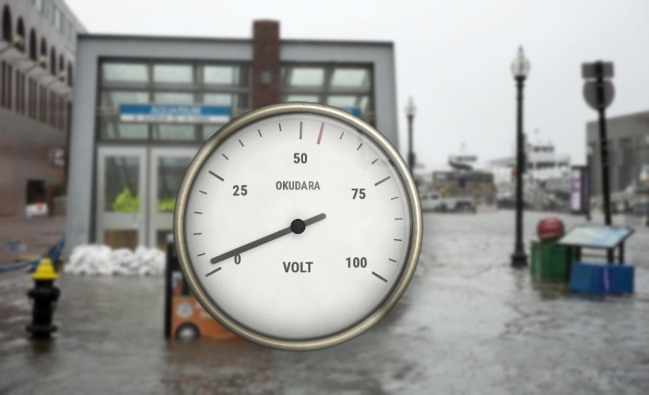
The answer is 2.5 V
